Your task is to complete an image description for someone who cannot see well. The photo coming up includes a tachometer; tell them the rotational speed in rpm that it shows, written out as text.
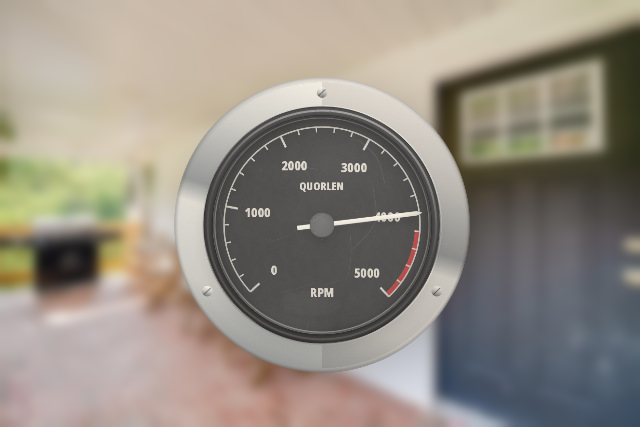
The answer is 4000 rpm
